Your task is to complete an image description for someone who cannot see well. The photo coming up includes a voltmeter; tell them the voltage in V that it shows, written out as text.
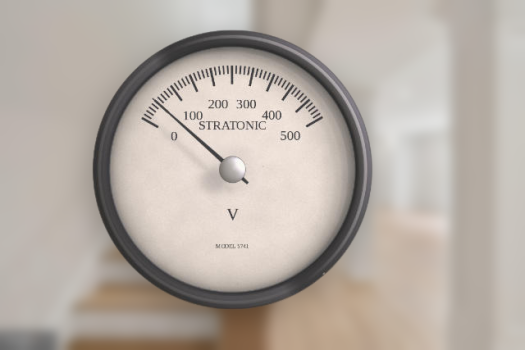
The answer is 50 V
